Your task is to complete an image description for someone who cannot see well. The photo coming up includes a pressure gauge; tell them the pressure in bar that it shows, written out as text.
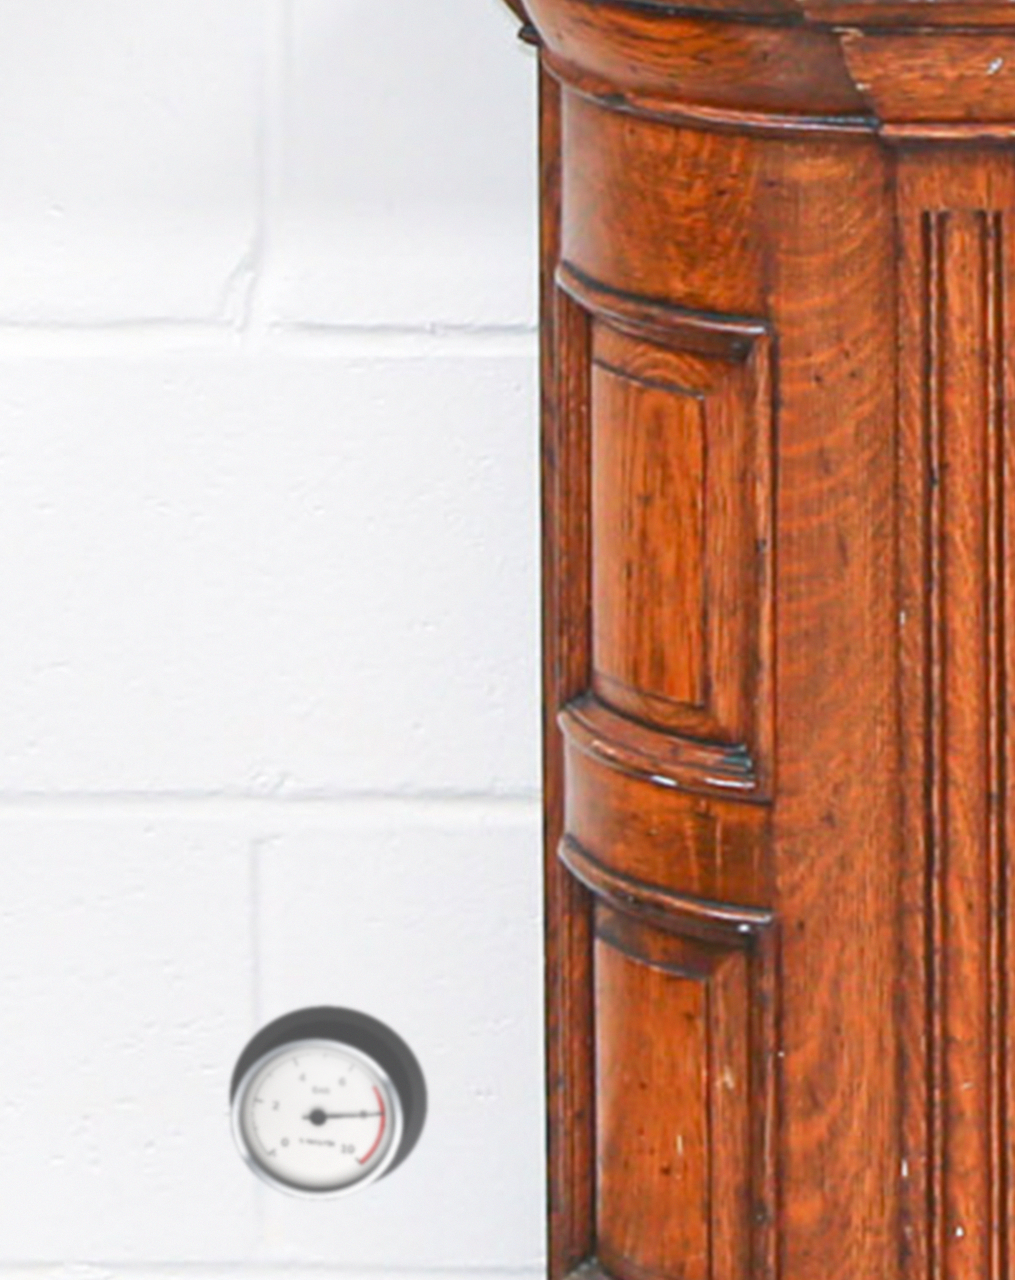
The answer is 8 bar
